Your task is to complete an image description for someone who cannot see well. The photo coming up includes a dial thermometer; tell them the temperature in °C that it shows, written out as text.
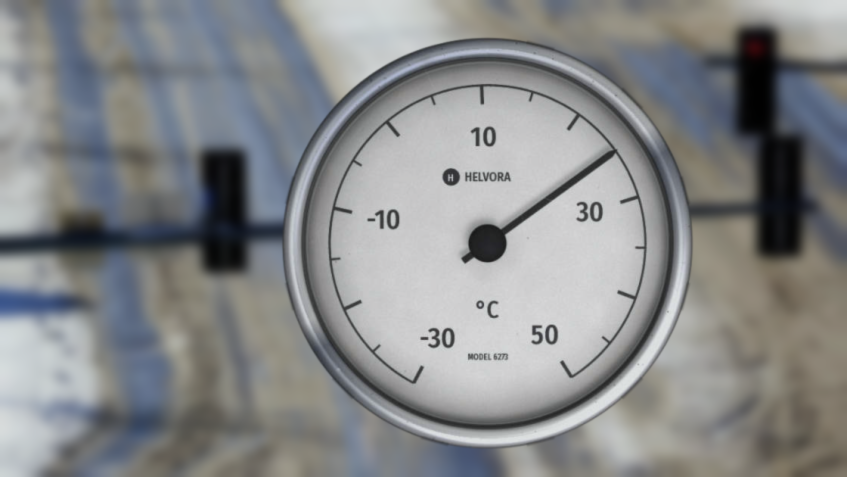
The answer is 25 °C
